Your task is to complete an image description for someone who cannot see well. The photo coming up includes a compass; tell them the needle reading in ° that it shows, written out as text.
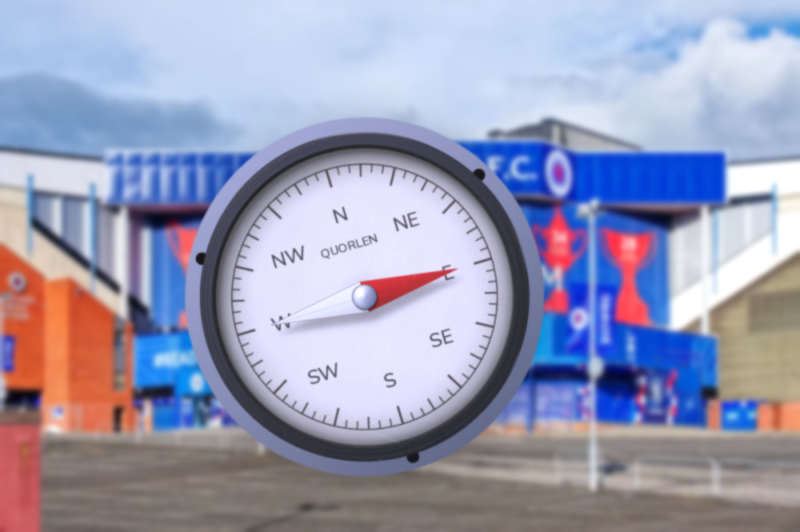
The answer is 90 °
